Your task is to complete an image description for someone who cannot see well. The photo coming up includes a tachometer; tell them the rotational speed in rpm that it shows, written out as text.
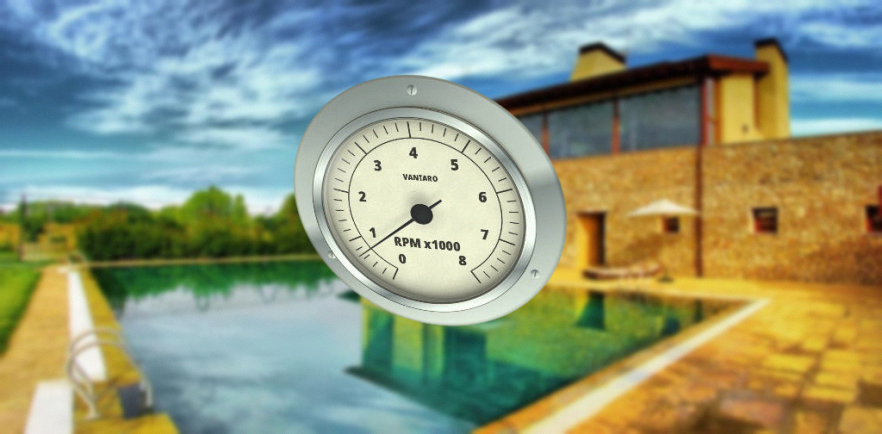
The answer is 700 rpm
